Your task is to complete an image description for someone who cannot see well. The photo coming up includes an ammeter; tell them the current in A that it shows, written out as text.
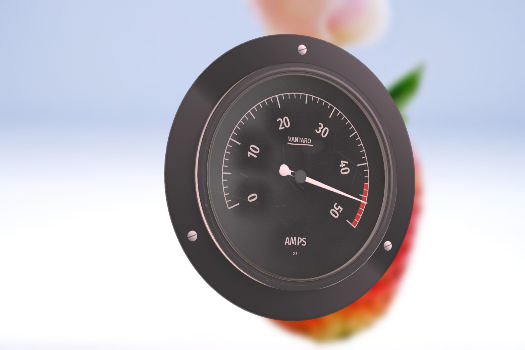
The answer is 46 A
